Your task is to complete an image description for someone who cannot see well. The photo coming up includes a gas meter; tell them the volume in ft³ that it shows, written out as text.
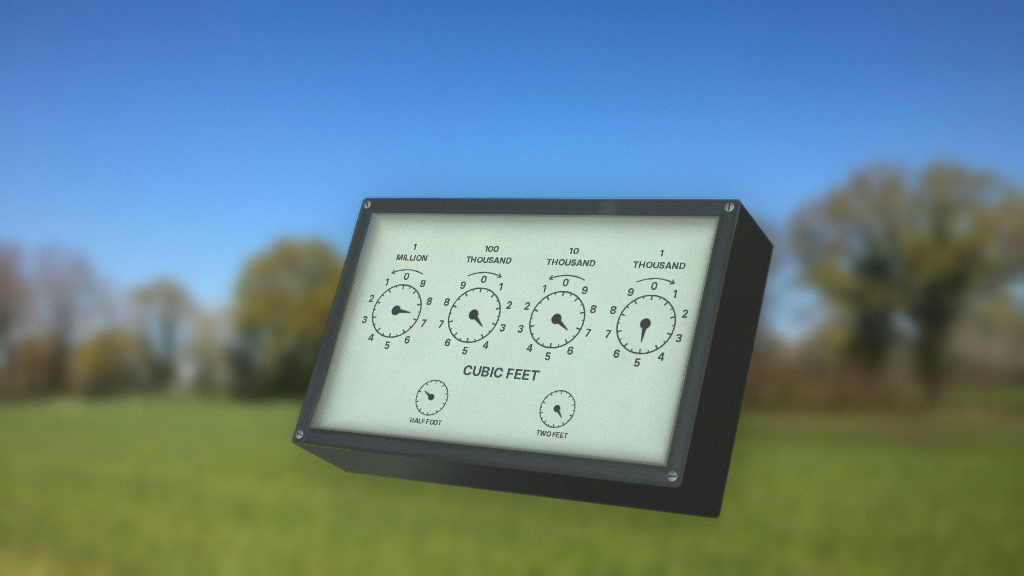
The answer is 736500 ft³
